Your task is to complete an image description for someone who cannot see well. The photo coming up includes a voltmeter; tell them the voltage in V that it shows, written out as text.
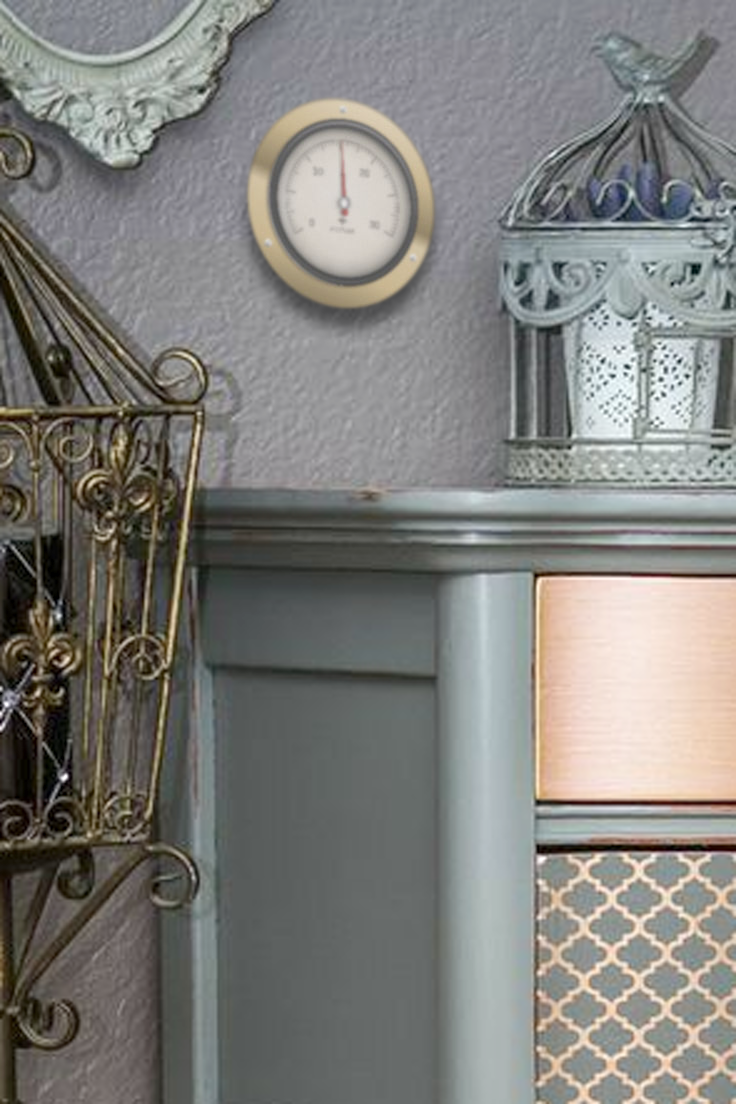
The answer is 15 V
